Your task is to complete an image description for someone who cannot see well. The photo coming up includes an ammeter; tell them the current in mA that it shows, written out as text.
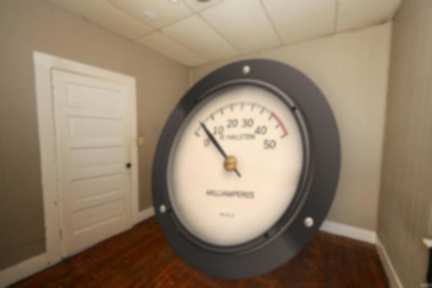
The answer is 5 mA
